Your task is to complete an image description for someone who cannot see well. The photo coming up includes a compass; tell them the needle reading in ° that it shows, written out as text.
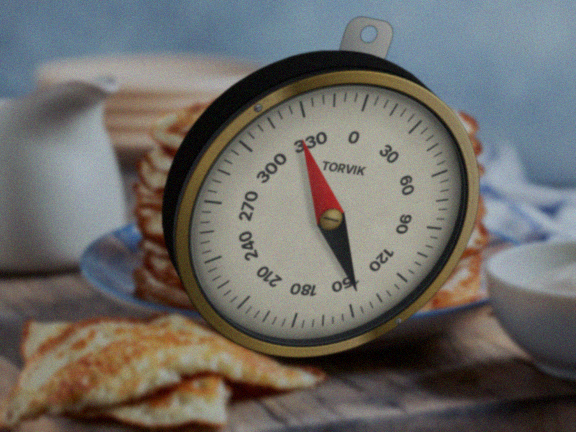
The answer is 325 °
